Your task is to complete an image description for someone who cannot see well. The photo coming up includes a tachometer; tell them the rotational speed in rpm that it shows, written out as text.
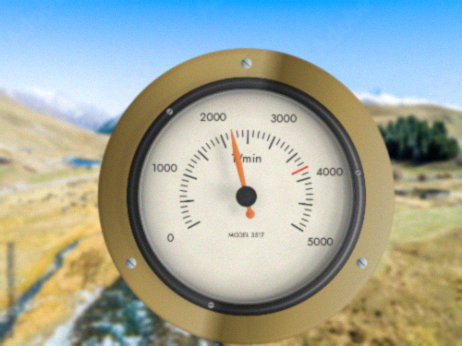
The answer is 2200 rpm
